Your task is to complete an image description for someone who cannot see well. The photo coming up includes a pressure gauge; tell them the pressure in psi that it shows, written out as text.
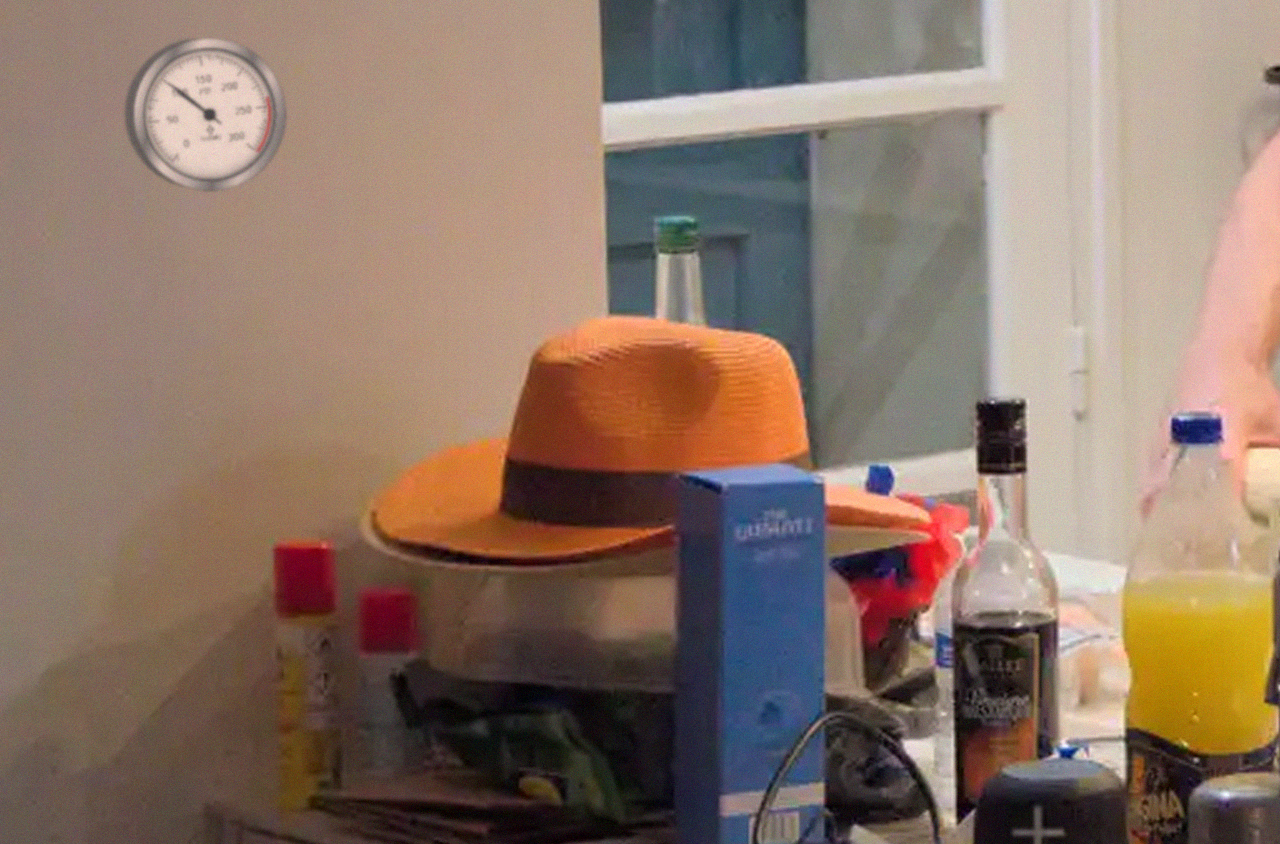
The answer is 100 psi
